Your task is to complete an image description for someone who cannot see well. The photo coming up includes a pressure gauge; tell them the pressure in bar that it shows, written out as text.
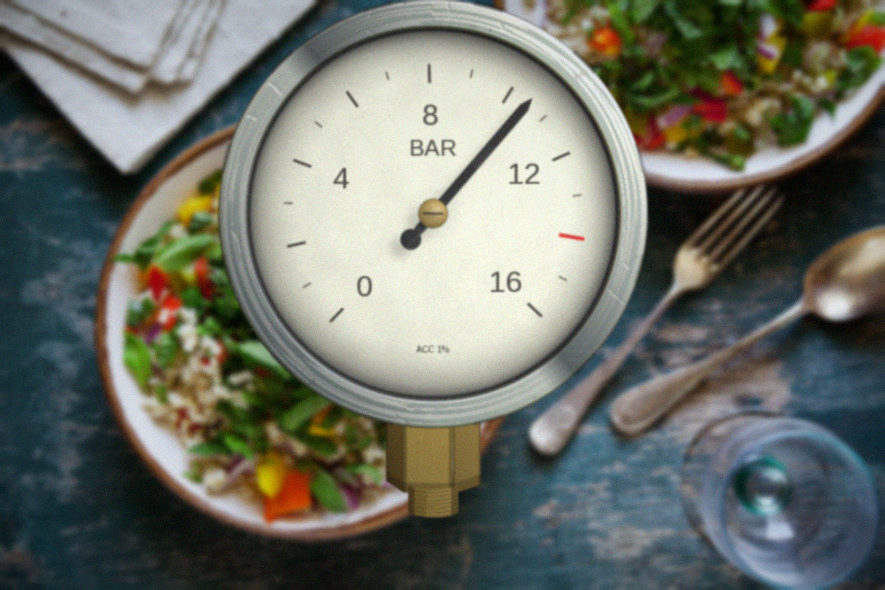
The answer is 10.5 bar
